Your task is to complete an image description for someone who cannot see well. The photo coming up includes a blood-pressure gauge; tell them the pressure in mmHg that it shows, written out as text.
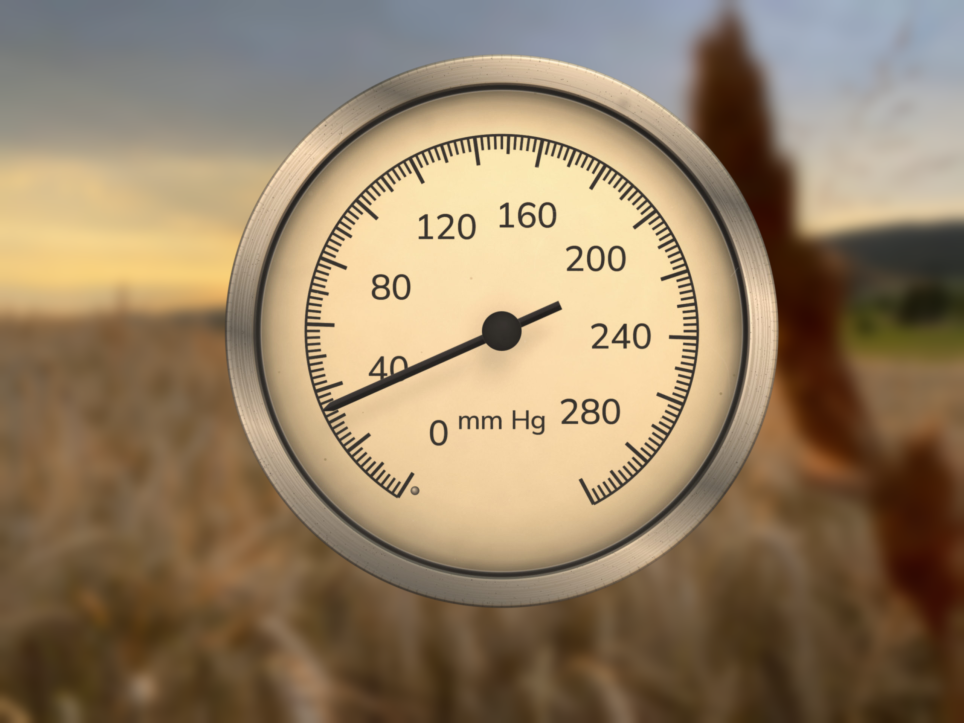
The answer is 34 mmHg
